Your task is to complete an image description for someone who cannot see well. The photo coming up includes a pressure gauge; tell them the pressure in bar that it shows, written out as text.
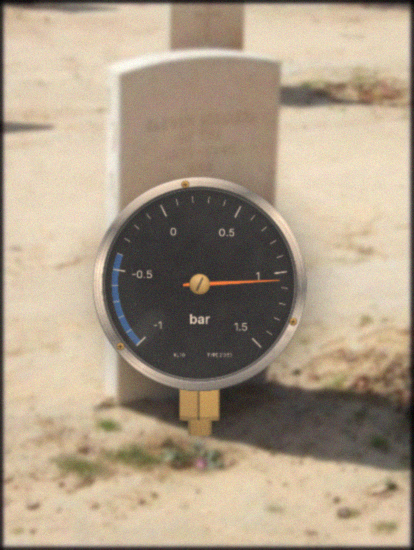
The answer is 1.05 bar
